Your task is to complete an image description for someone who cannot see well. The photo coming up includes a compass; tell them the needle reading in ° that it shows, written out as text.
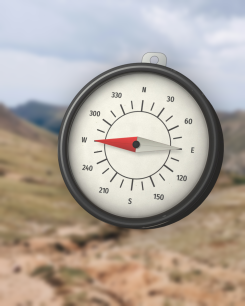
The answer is 270 °
